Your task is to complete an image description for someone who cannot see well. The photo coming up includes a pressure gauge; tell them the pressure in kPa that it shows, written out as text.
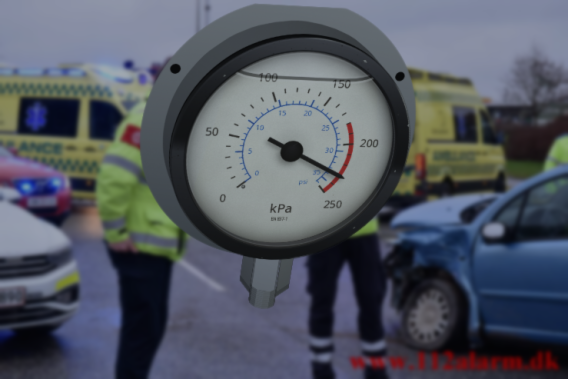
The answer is 230 kPa
